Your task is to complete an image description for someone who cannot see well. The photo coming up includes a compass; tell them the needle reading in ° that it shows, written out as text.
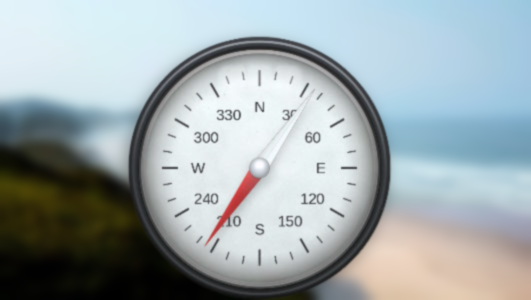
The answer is 215 °
